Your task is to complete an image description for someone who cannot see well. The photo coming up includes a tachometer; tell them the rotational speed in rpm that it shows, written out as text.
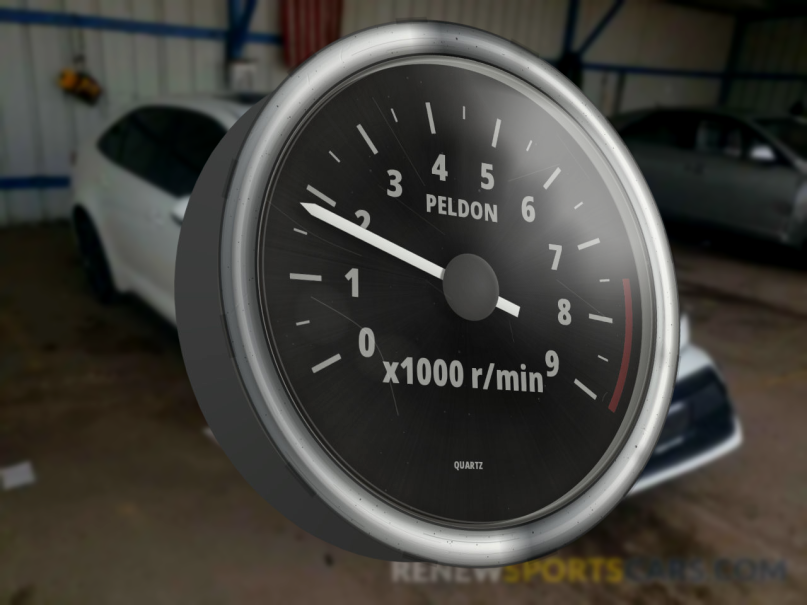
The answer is 1750 rpm
